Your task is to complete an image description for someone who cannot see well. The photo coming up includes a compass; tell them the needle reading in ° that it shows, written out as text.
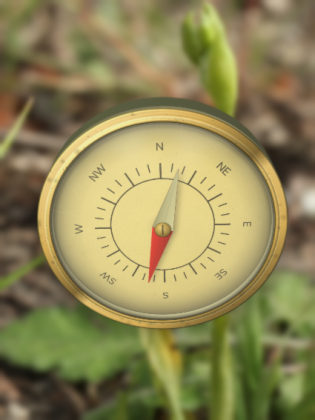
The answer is 195 °
